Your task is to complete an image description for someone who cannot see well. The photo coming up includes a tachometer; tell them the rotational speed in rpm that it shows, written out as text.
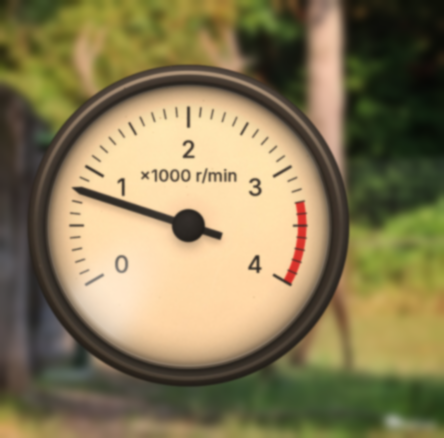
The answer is 800 rpm
